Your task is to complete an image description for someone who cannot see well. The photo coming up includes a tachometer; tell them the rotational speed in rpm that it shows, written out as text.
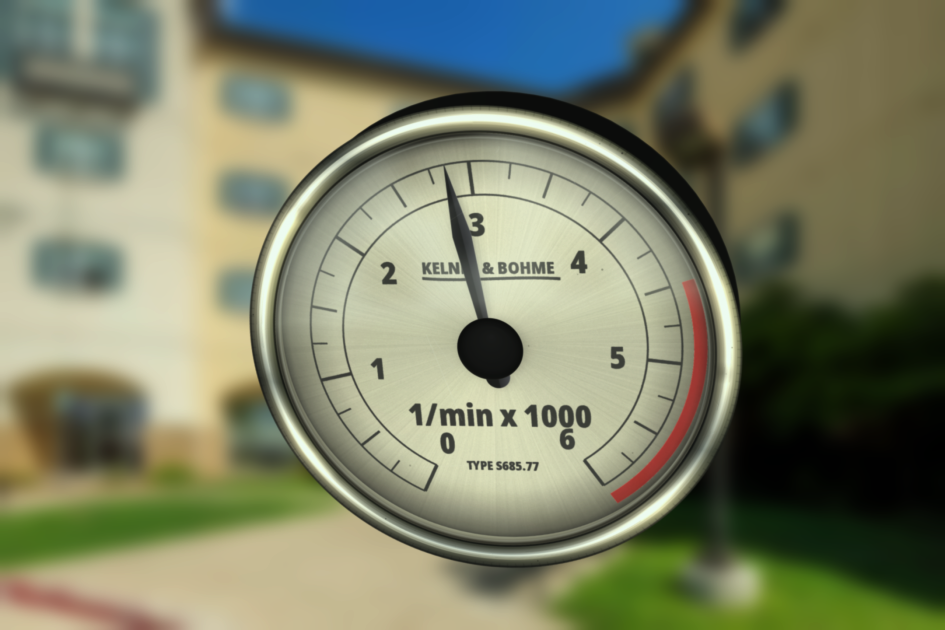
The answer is 2875 rpm
